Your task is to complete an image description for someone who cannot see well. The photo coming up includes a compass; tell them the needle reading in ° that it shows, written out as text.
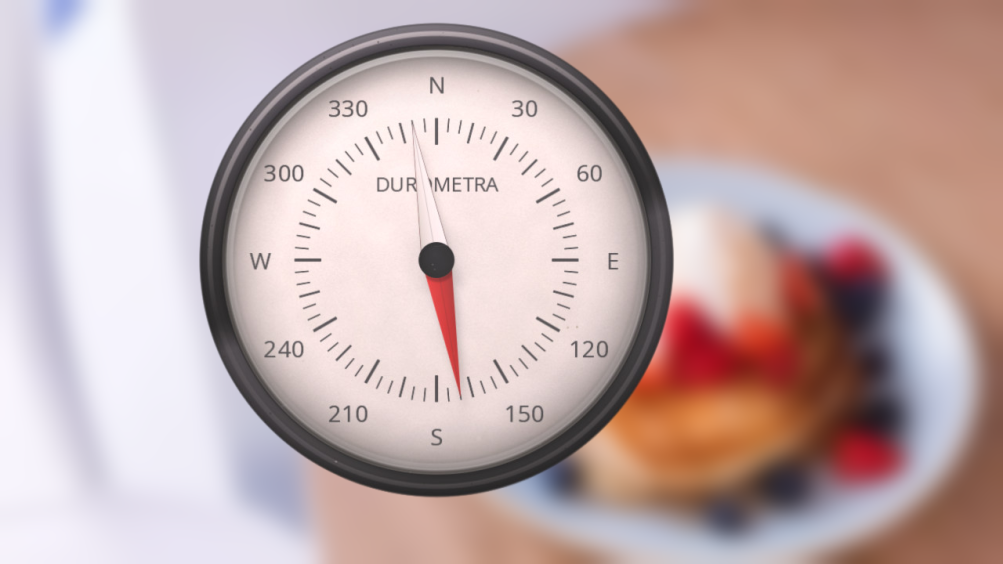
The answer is 170 °
